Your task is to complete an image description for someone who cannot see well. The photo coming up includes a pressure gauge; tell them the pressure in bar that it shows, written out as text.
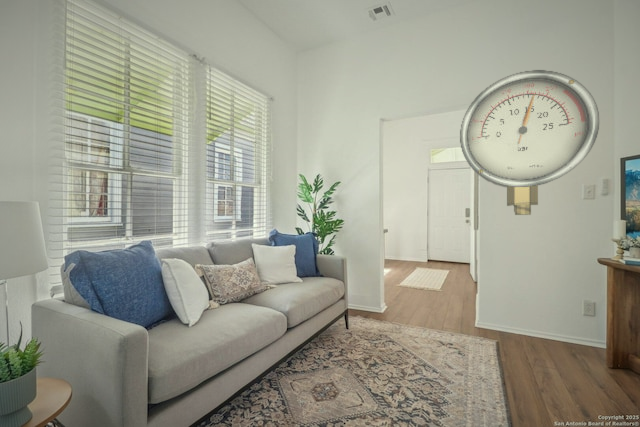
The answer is 15 bar
